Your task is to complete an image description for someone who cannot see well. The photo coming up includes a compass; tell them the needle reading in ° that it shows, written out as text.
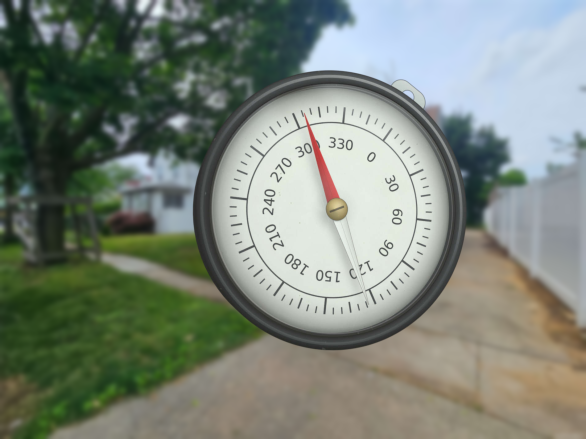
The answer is 305 °
